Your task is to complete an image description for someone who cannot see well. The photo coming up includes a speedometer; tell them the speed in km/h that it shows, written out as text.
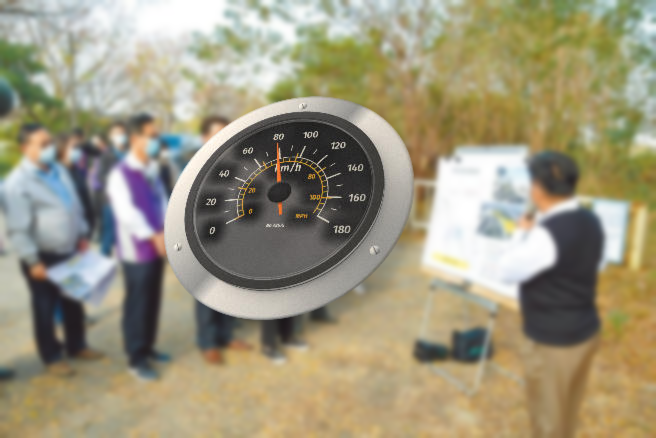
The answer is 80 km/h
